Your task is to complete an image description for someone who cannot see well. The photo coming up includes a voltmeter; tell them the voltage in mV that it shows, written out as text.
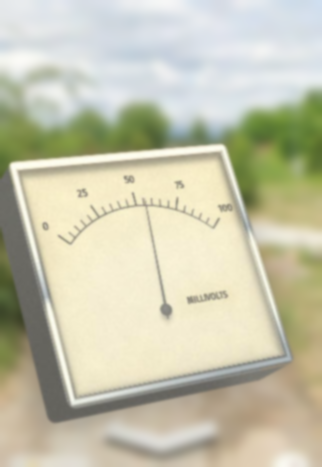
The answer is 55 mV
